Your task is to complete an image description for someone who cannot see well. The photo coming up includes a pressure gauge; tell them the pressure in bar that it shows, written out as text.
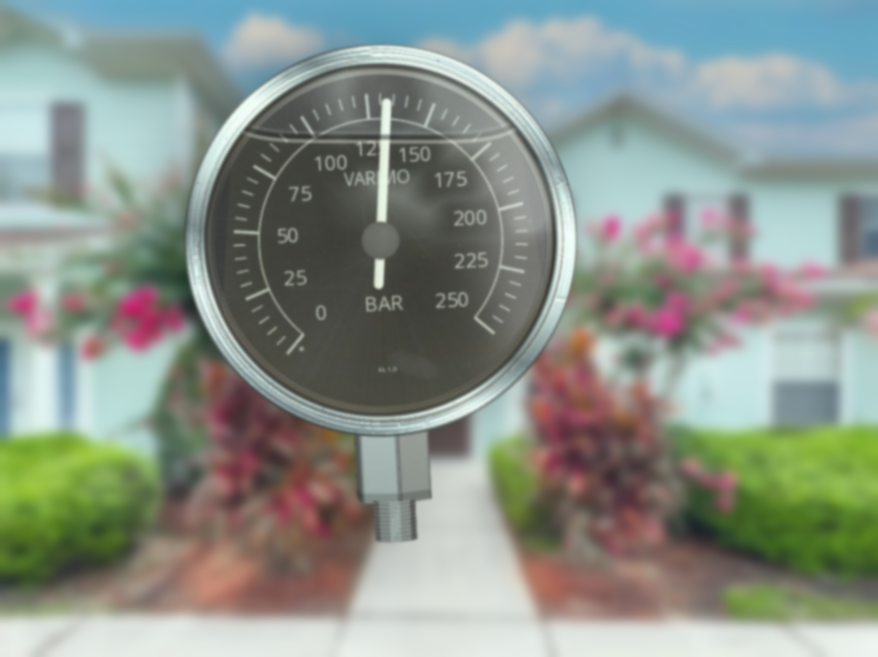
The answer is 132.5 bar
